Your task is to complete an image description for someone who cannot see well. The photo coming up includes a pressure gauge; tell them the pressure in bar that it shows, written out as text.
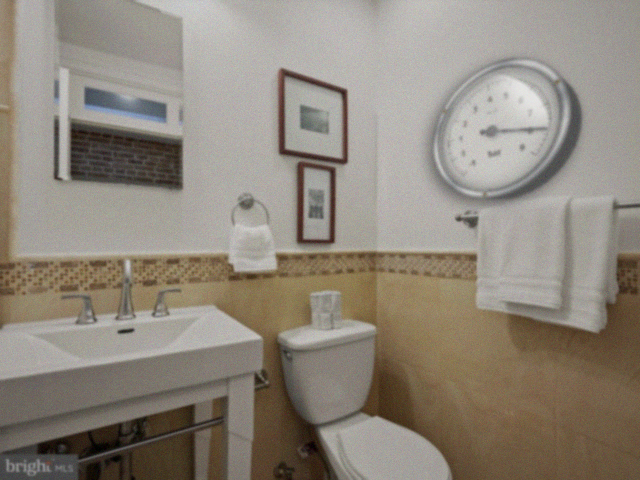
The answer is 8 bar
